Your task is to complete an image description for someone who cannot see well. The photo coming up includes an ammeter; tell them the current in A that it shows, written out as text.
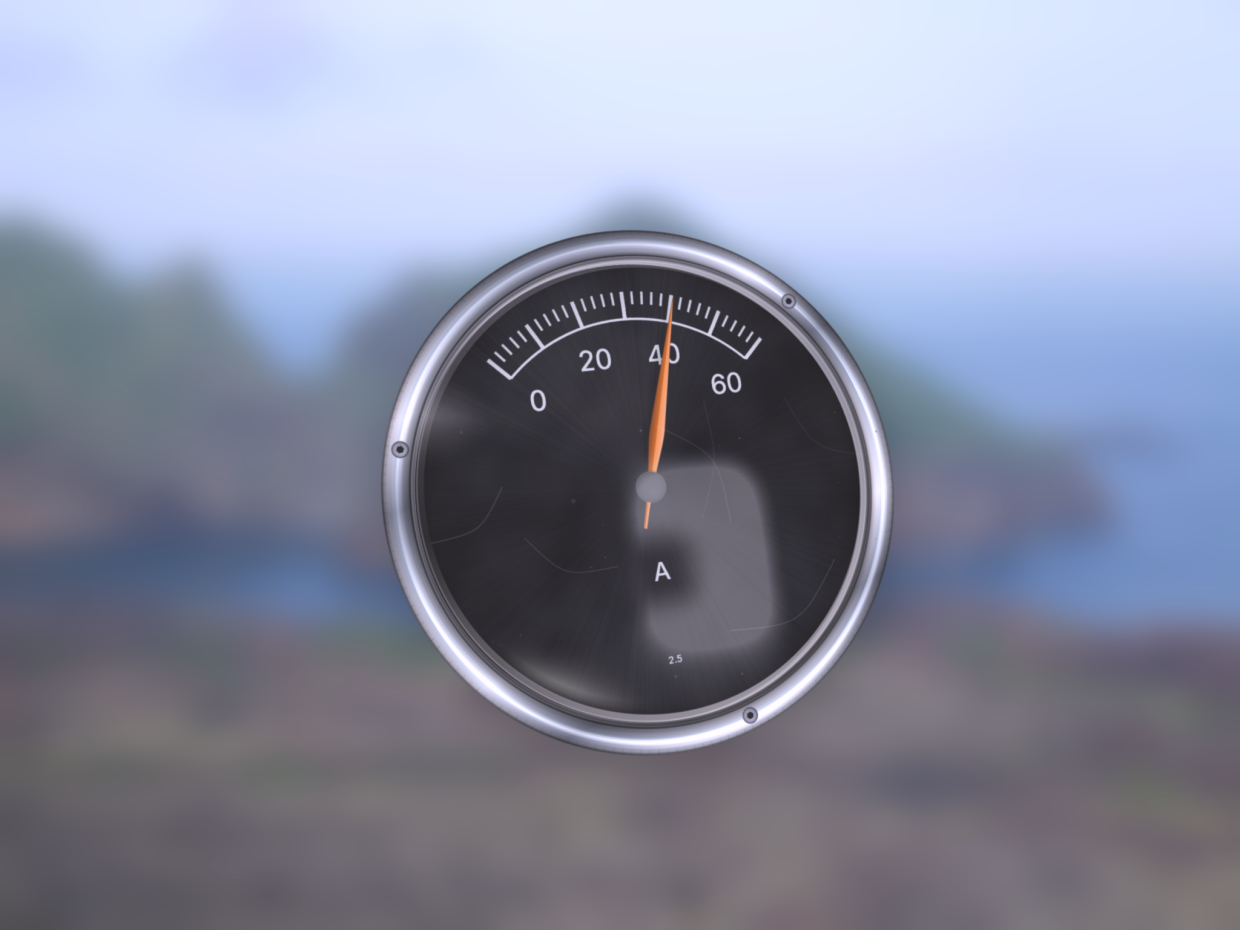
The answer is 40 A
